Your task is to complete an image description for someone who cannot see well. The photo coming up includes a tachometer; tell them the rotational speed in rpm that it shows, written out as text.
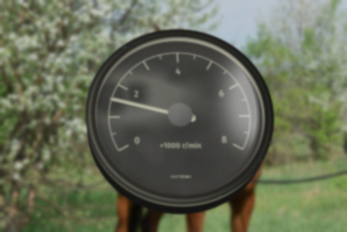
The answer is 1500 rpm
